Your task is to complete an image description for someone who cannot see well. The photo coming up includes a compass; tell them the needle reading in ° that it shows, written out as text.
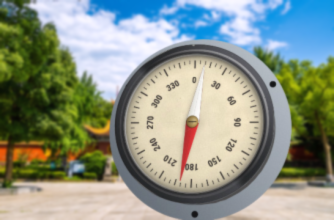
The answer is 190 °
